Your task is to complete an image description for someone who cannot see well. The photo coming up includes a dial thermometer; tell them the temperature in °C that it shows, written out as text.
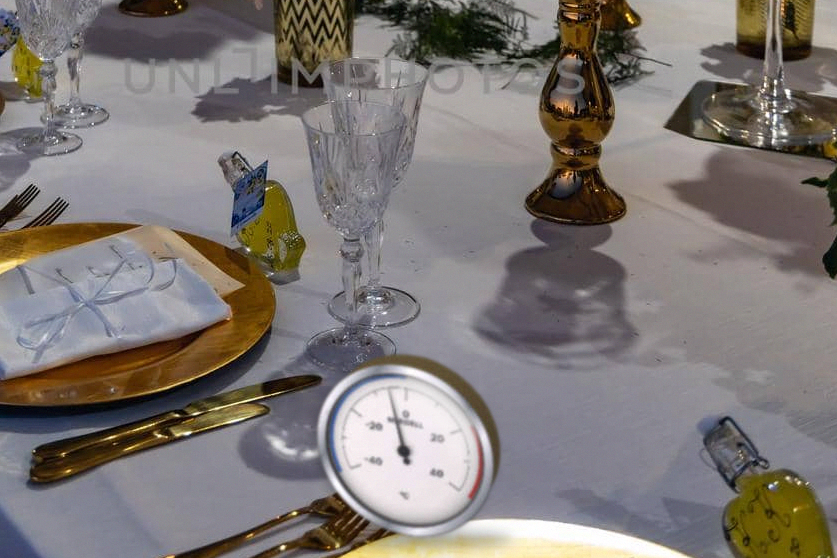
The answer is -5 °C
